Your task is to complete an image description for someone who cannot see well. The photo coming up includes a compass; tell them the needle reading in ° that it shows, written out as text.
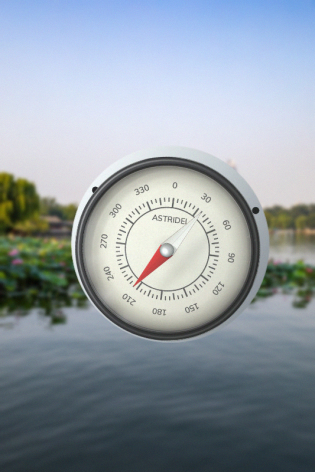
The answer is 215 °
